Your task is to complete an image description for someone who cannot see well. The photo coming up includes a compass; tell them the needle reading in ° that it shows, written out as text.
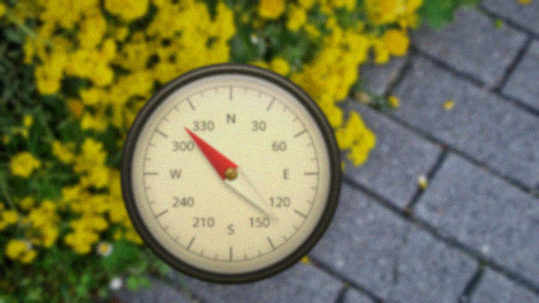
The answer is 315 °
